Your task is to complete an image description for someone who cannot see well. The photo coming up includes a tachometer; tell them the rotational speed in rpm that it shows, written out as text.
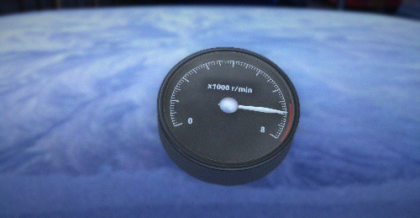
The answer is 7000 rpm
